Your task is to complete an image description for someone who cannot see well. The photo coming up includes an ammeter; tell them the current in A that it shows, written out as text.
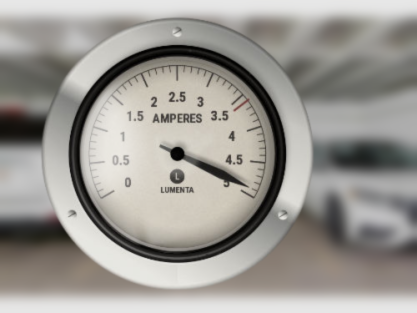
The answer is 4.9 A
